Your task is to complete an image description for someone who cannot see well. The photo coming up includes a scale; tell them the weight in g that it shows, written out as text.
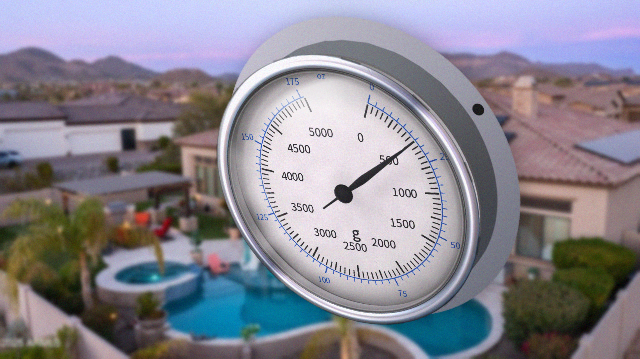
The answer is 500 g
